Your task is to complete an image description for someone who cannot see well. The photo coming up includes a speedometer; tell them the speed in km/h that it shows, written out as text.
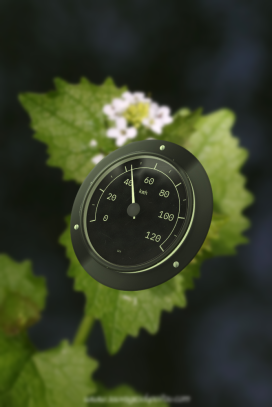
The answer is 45 km/h
